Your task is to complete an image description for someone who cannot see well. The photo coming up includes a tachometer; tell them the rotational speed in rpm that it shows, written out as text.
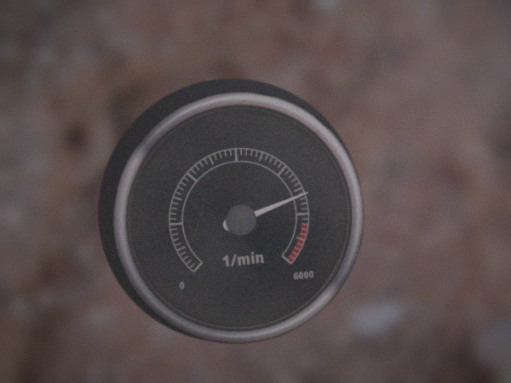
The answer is 4600 rpm
